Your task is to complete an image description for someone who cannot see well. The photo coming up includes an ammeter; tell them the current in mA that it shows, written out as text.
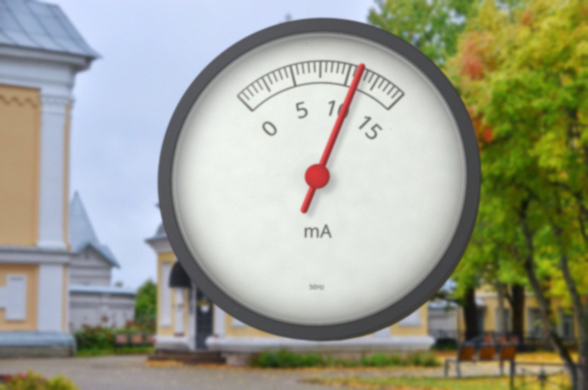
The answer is 11 mA
